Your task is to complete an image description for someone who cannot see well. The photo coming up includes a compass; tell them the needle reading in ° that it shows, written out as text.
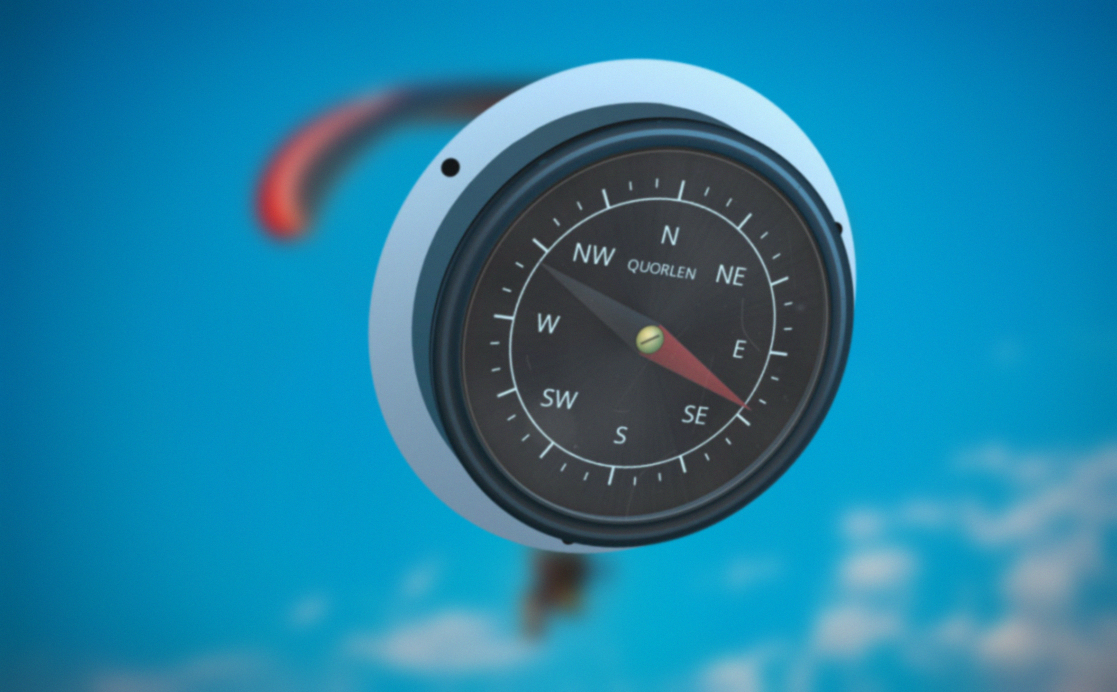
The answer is 115 °
